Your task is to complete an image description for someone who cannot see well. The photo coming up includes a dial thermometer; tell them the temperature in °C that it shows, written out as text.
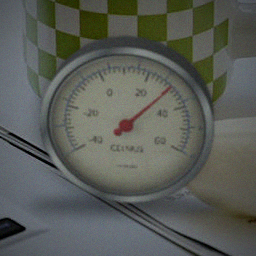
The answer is 30 °C
